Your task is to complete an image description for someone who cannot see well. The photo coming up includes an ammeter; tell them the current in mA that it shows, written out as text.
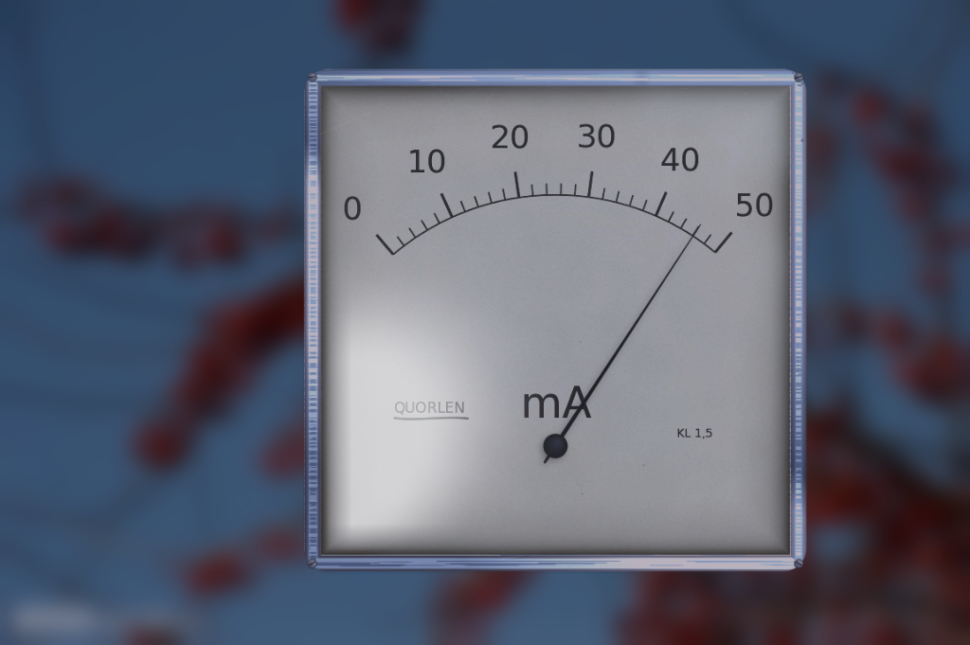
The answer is 46 mA
